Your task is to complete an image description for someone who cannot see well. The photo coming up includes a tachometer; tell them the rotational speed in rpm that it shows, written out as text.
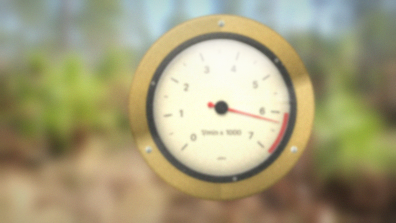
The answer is 6250 rpm
